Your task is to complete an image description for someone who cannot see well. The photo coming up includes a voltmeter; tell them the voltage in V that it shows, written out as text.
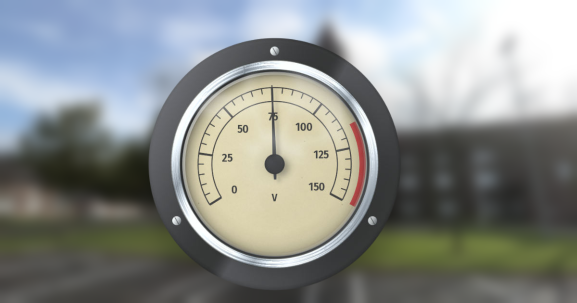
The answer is 75 V
